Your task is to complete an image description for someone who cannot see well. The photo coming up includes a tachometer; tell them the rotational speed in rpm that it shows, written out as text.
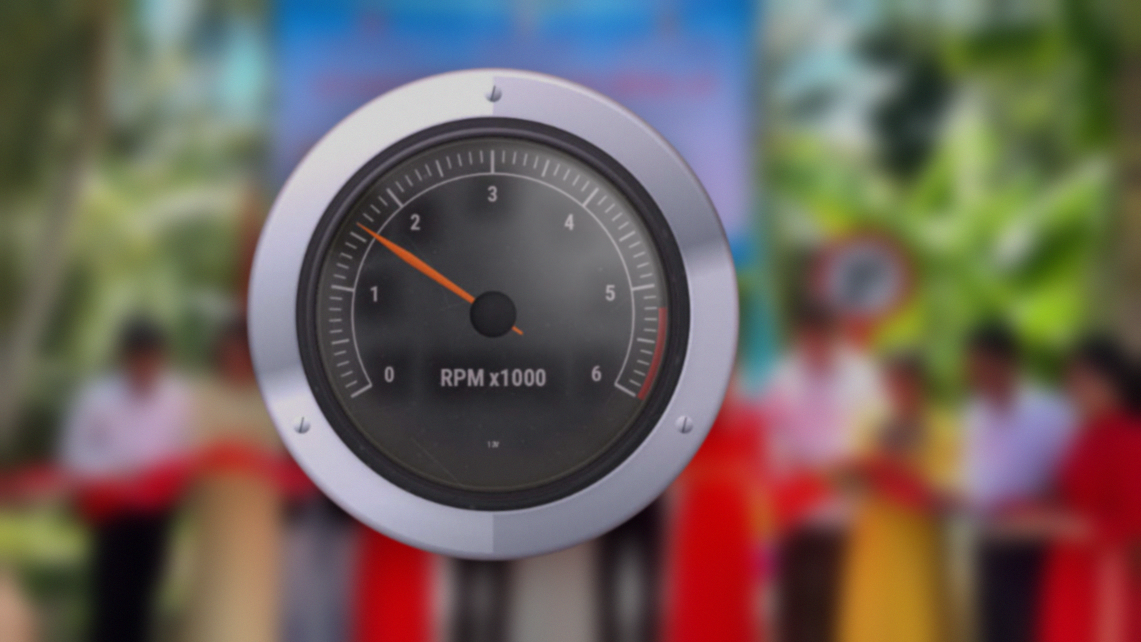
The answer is 1600 rpm
